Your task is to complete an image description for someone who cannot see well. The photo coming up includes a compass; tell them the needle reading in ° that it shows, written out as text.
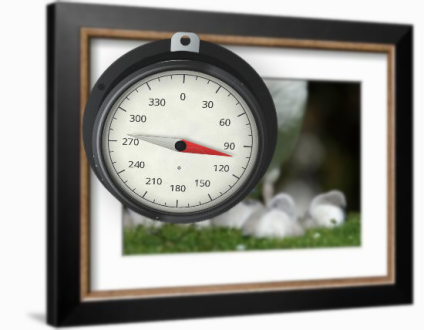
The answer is 100 °
